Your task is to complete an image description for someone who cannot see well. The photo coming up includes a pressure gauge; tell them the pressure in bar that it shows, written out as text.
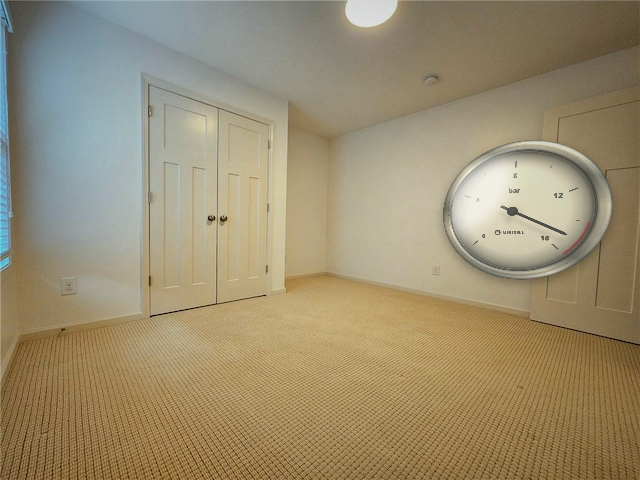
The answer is 15 bar
